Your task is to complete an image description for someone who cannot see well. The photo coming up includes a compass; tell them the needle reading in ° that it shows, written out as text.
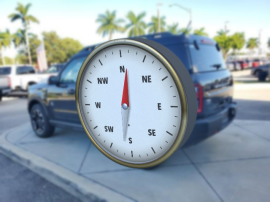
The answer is 10 °
